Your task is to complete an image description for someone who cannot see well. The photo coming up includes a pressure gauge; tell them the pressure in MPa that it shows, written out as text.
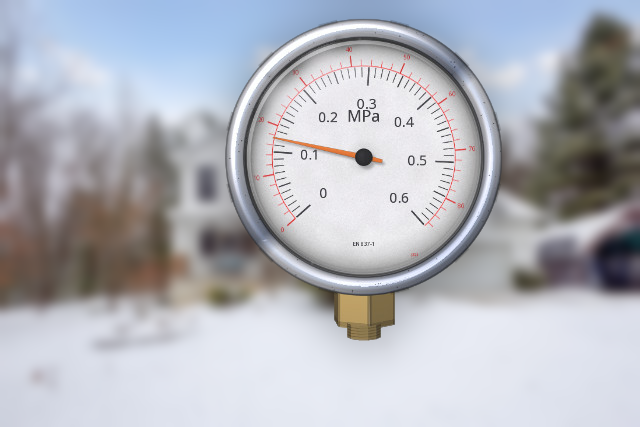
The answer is 0.12 MPa
